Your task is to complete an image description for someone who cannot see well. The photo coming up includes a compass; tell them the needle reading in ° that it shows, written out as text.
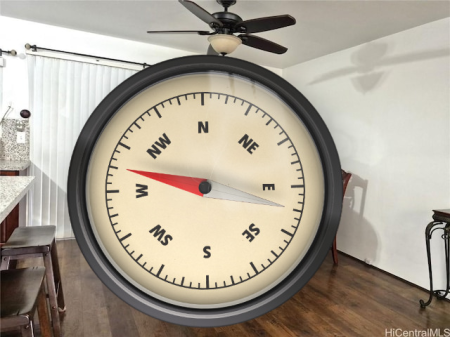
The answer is 285 °
